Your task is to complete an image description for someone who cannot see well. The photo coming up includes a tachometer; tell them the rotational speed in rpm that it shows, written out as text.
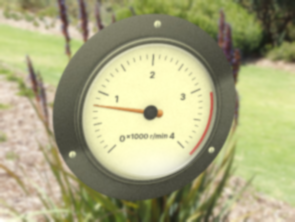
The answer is 800 rpm
